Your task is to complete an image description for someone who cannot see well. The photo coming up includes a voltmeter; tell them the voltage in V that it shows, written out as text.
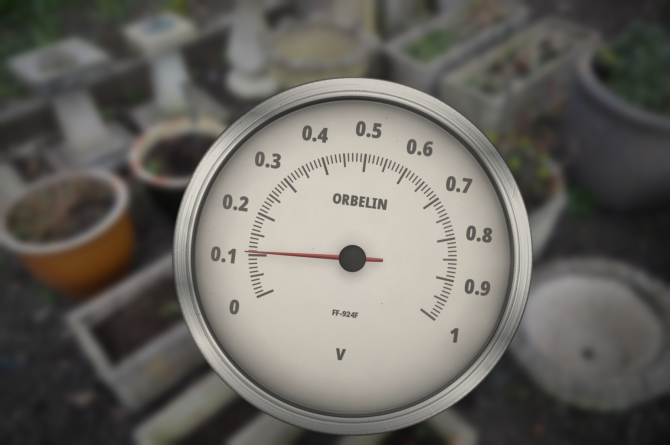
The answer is 0.11 V
